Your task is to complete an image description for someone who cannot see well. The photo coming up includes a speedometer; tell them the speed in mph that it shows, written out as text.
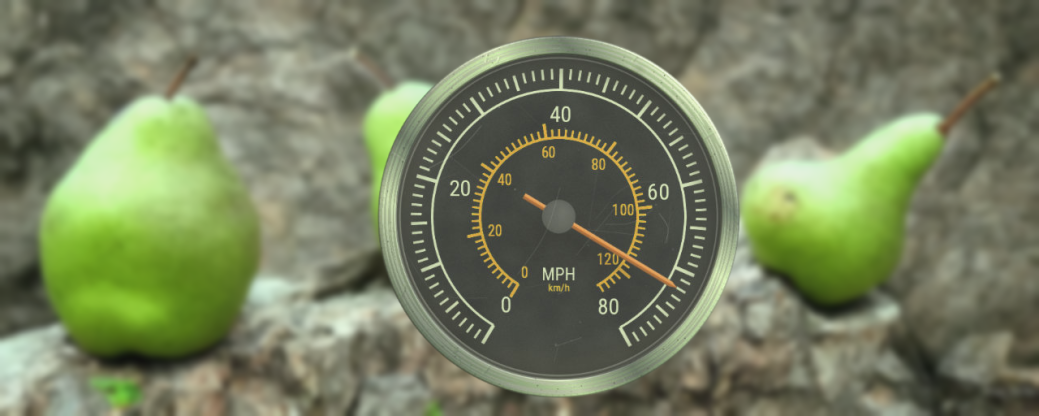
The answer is 72 mph
